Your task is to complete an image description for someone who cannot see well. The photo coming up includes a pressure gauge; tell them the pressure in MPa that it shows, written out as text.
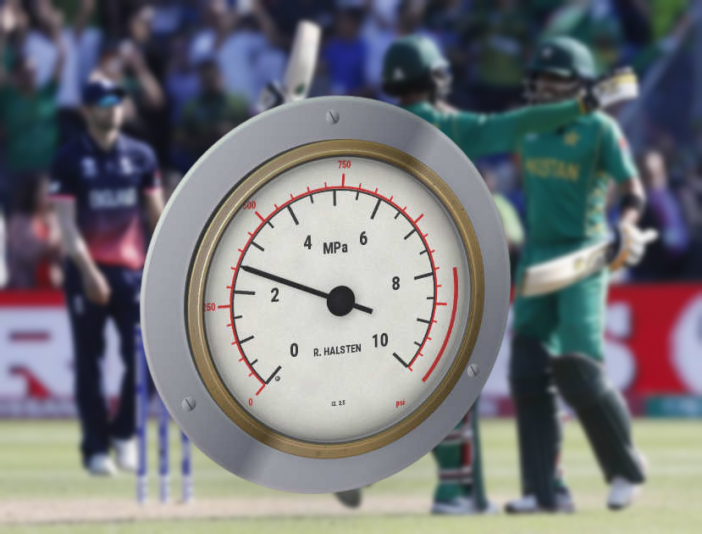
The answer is 2.5 MPa
